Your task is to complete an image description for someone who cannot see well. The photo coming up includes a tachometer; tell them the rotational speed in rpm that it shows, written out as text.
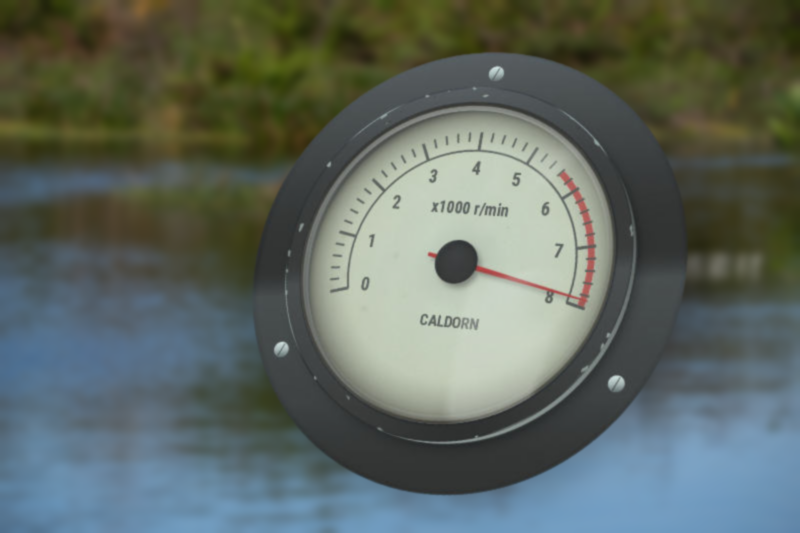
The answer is 7900 rpm
